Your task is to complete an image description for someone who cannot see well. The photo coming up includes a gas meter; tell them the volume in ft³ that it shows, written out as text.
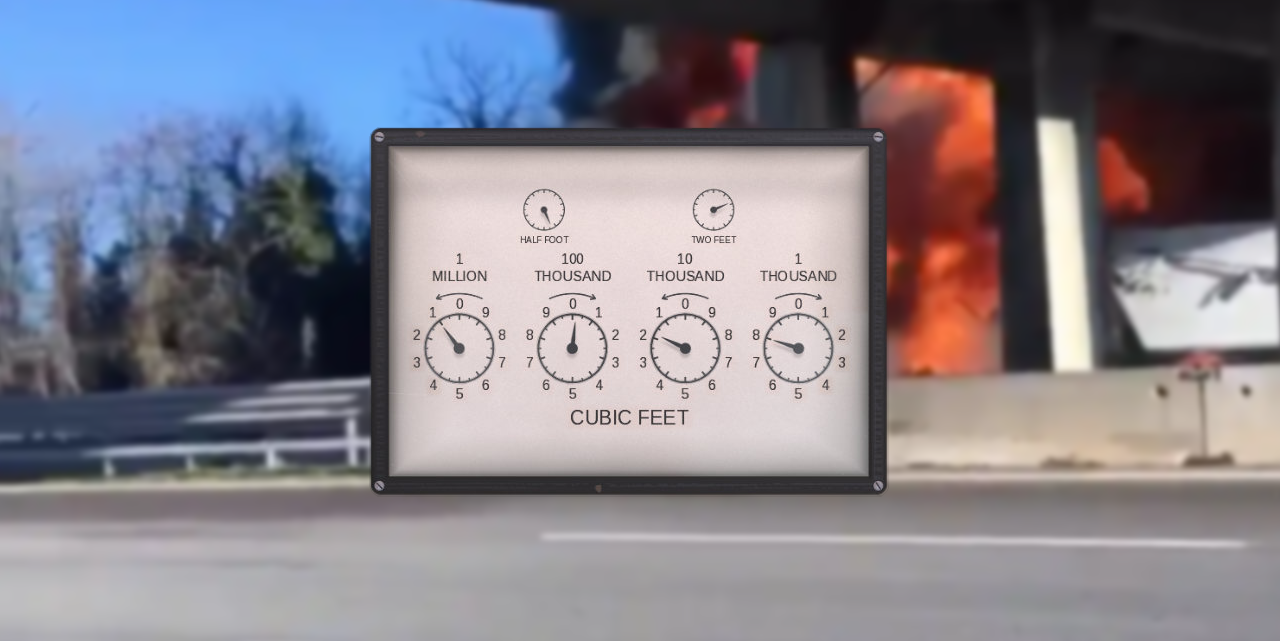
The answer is 101800 ft³
